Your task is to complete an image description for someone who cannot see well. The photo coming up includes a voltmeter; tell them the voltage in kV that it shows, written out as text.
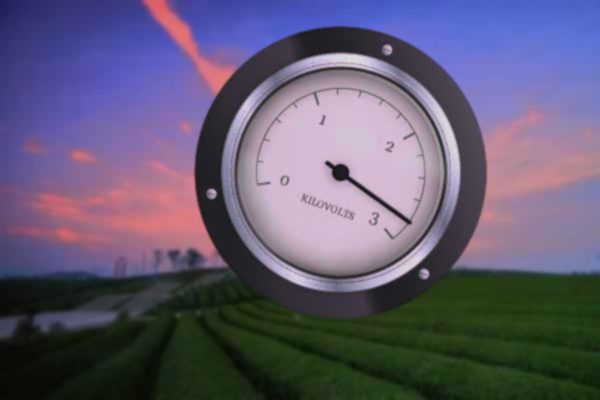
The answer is 2.8 kV
